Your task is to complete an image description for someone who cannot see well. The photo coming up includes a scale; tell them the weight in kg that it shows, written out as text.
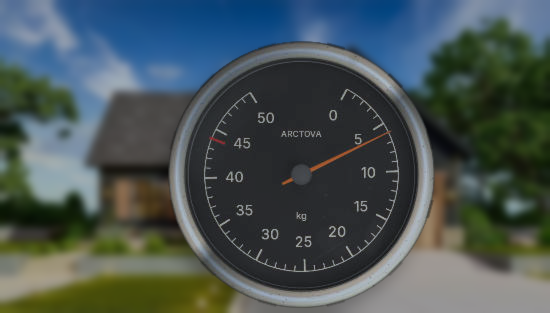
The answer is 6 kg
